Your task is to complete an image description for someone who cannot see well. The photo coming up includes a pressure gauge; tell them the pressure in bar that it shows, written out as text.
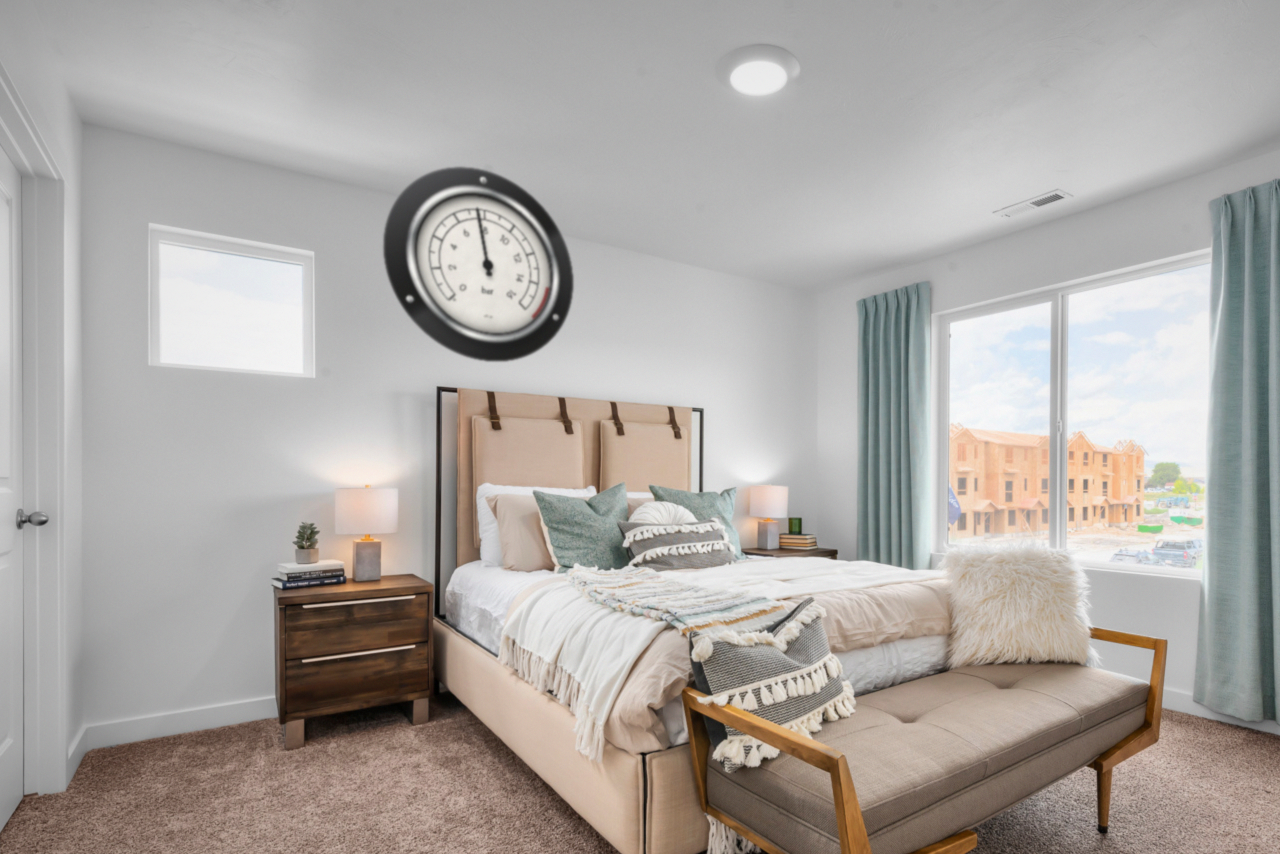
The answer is 7.5 bar
